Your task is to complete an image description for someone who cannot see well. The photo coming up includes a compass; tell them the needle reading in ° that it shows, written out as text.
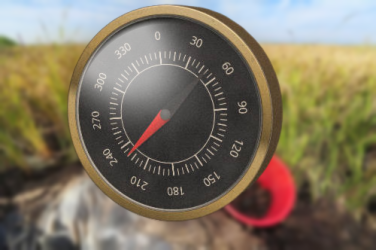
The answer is 230 °
